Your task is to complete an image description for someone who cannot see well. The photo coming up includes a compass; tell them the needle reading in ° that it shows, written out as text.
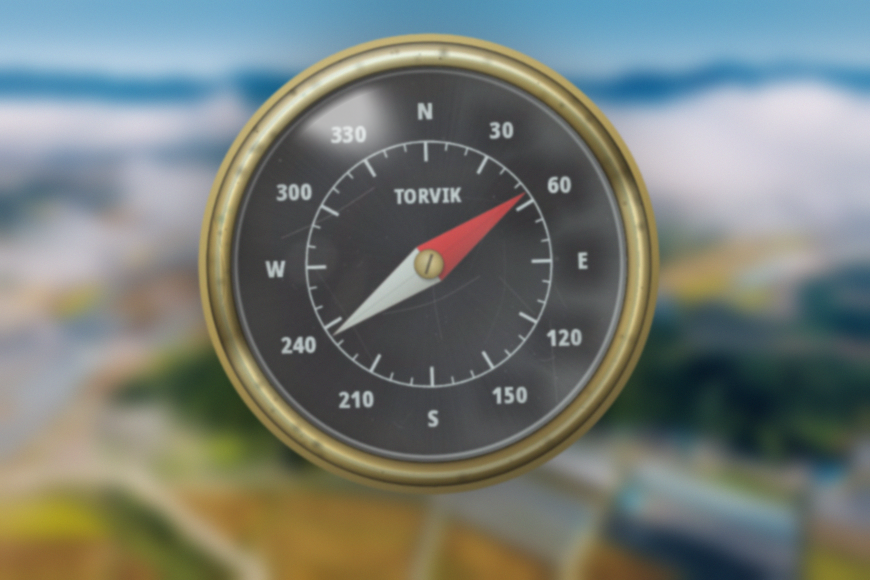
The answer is 55 °
